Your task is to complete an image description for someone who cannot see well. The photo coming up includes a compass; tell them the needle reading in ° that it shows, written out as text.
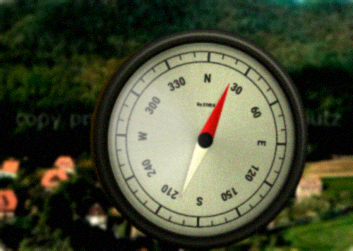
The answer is 20 °
